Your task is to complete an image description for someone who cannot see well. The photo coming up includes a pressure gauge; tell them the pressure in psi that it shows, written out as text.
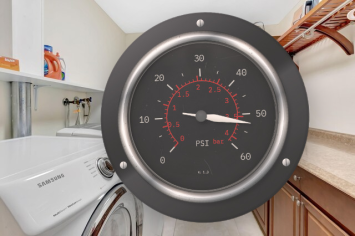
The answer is 52.5 psi
